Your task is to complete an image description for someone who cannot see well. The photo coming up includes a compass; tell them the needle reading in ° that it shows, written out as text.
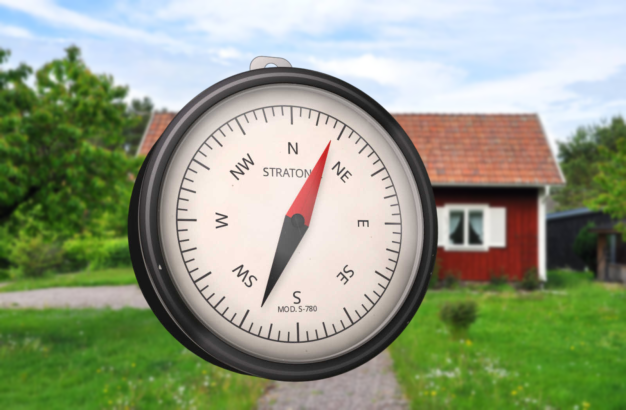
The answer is 25 °
